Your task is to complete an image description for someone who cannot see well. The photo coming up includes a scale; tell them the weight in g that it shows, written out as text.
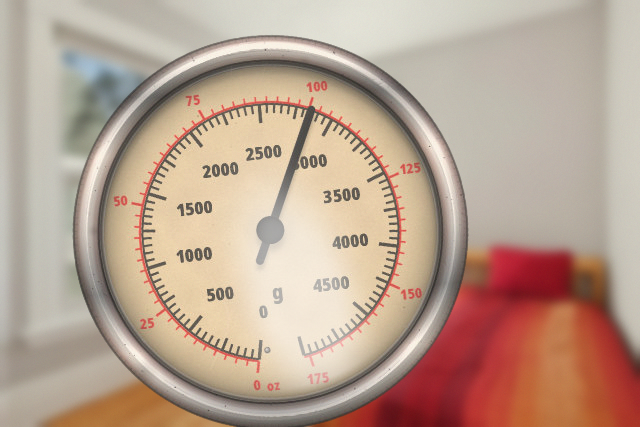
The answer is 2850 g
